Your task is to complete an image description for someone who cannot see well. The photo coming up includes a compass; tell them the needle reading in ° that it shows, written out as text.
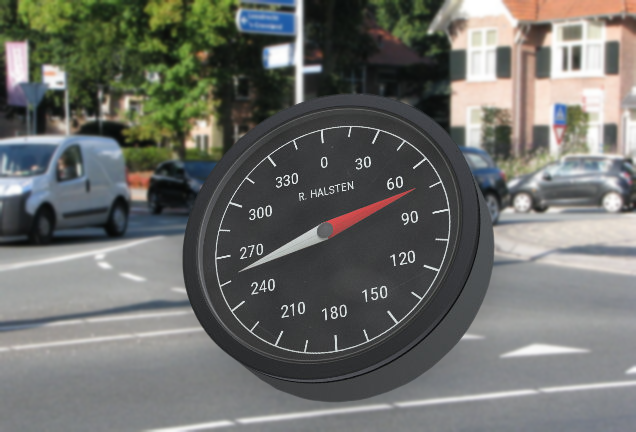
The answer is 75 °
